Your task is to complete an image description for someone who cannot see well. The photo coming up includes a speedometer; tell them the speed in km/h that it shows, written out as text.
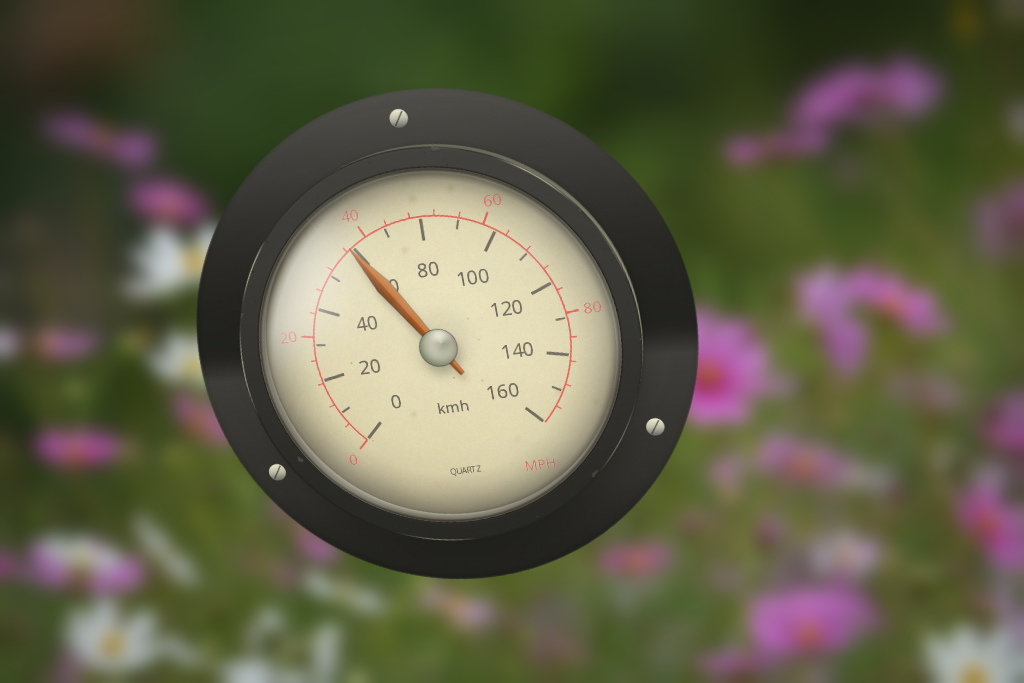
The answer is 60 km/h
